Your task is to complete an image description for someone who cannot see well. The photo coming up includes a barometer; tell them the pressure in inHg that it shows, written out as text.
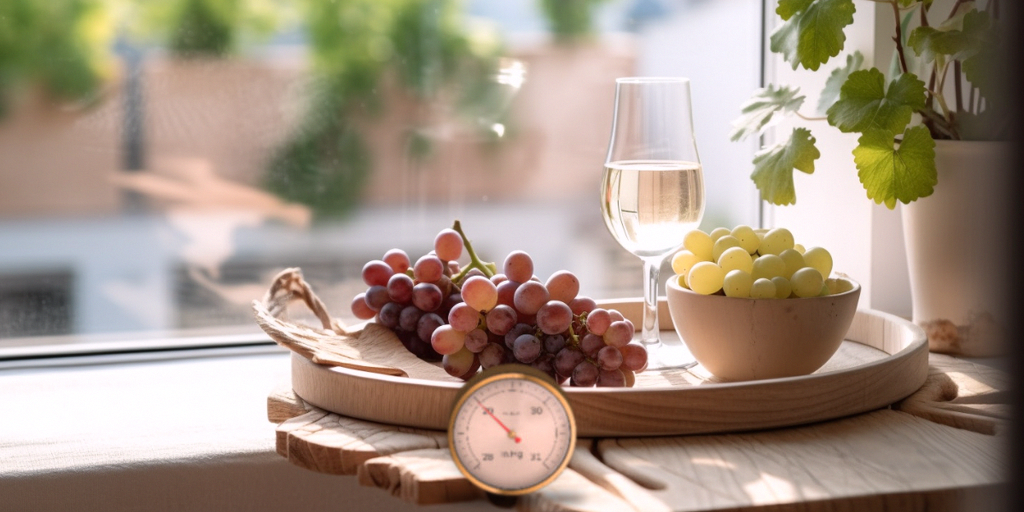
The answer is 29 inHg
